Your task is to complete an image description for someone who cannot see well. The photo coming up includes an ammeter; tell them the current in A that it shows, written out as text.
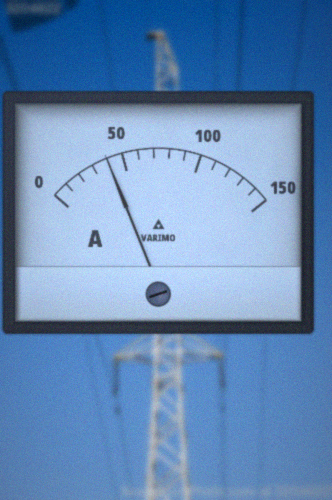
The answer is 40 A
